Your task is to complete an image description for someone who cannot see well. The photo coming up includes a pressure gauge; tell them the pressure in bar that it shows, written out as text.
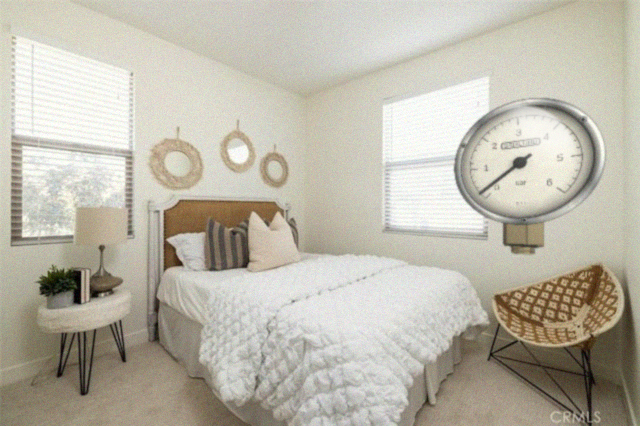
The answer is 0.2 bar
